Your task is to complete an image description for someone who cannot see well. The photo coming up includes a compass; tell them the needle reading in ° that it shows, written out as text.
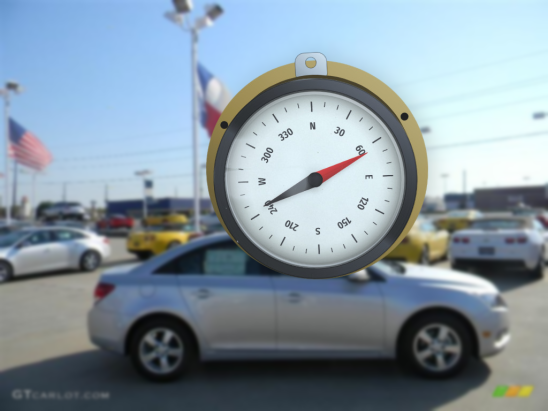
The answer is 65 °
